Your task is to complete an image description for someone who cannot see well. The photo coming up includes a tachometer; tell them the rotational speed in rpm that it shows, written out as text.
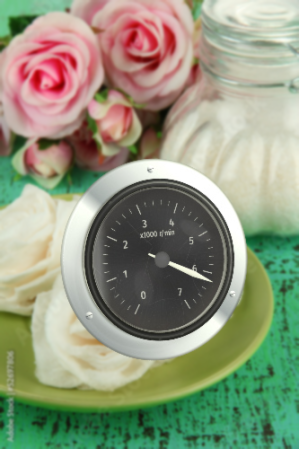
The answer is 6200 rpm
